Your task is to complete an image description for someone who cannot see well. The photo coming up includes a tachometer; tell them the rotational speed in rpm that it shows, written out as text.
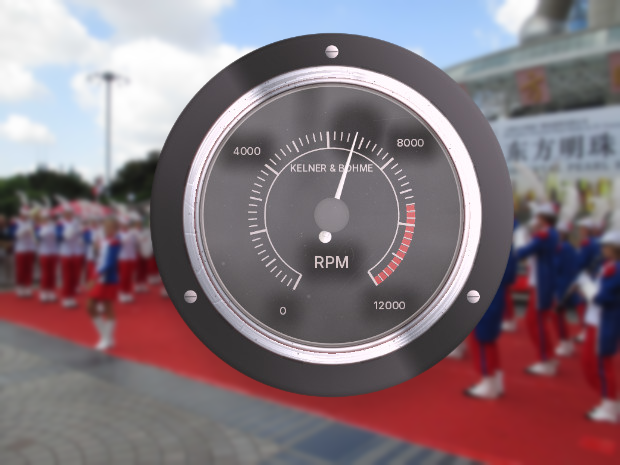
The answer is 6800 rpm
